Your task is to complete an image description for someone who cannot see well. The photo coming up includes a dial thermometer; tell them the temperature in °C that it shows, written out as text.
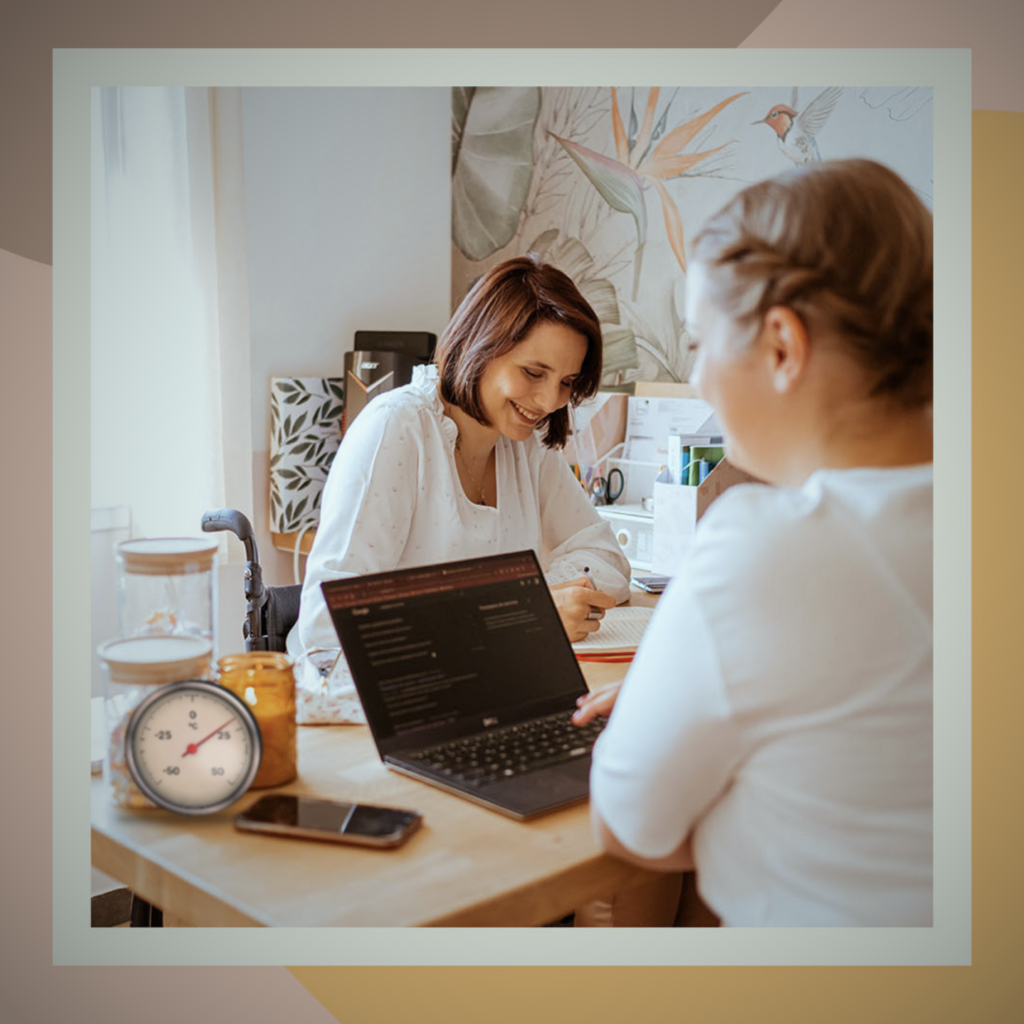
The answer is 20 °C
